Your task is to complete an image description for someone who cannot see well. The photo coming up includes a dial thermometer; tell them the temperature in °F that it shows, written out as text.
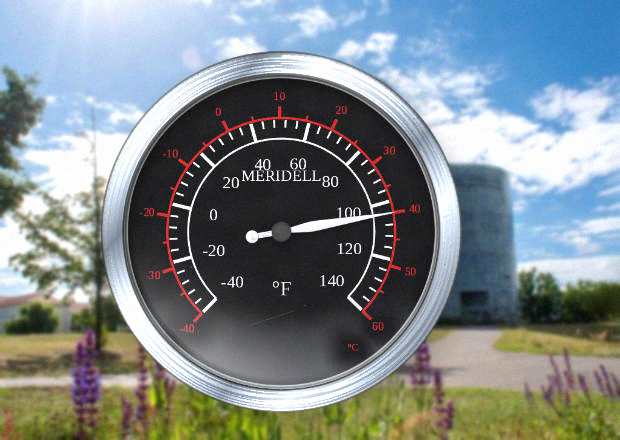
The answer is 104 °F
